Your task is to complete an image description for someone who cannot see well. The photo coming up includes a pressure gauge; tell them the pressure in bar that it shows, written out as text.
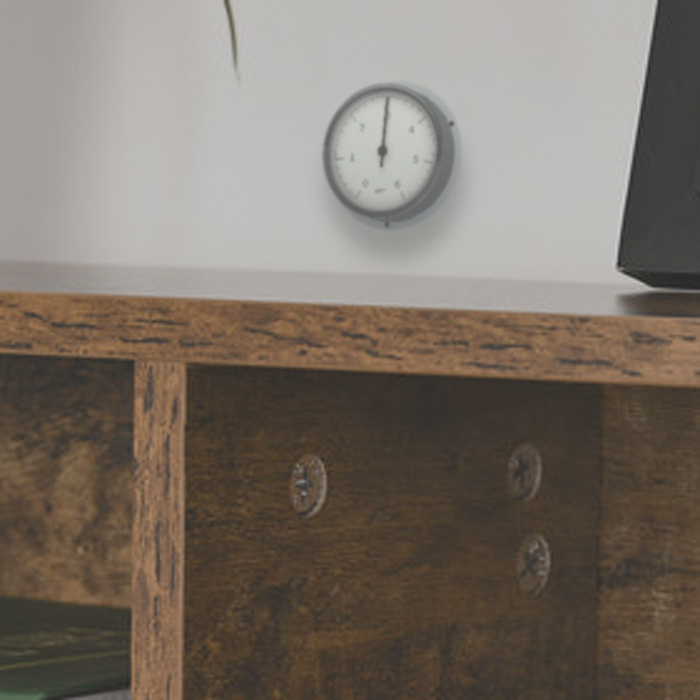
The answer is 3 bar
